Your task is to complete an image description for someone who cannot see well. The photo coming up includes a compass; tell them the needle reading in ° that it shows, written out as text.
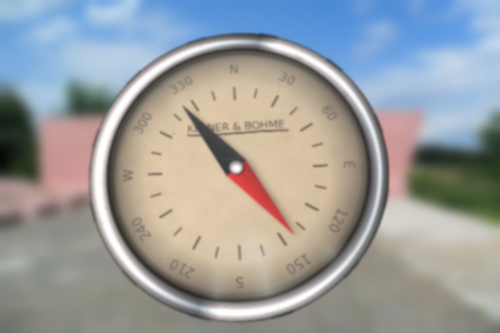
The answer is 142.5 °
